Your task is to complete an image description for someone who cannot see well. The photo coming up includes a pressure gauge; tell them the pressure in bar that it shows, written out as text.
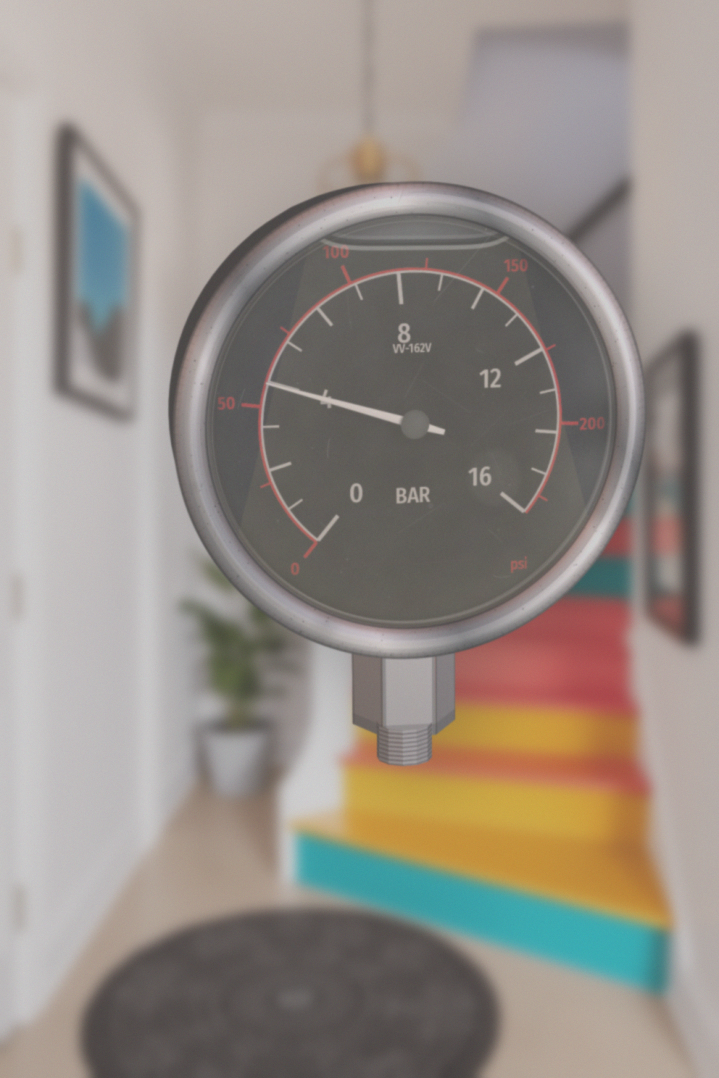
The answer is 4 bar
